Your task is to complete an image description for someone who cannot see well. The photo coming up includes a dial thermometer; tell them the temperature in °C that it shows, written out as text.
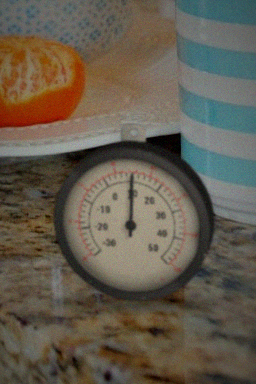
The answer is 10 °C
